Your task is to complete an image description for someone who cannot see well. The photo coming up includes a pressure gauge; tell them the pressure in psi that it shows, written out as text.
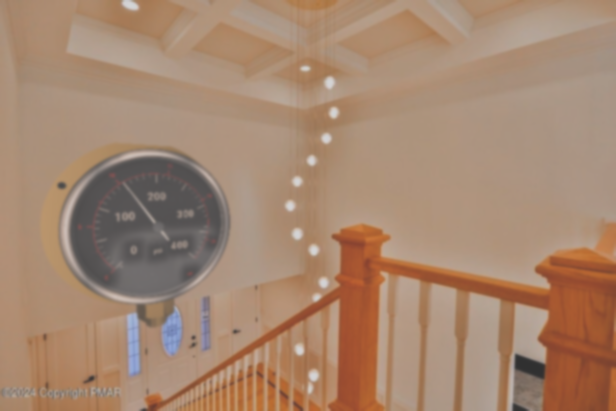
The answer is 150 psi
